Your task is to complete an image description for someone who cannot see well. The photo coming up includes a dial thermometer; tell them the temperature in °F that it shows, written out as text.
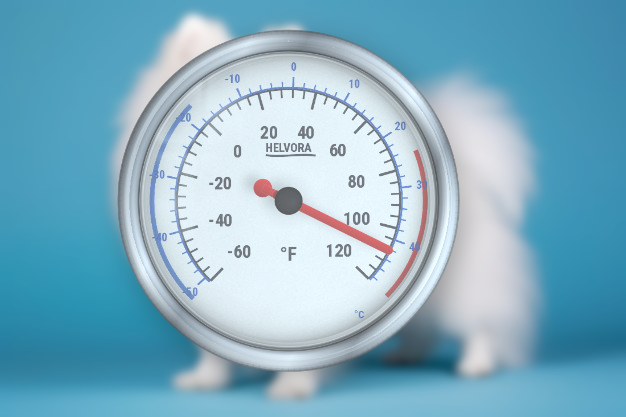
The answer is 108 °F
